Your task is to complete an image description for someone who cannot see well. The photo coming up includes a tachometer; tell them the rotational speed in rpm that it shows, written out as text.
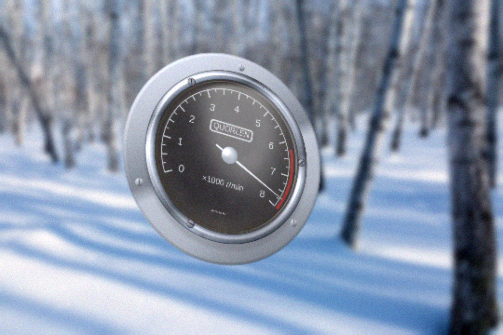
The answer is 7750 rpm
